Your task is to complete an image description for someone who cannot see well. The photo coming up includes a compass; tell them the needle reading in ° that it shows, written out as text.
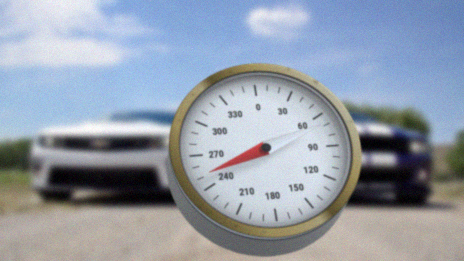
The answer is 250 °
